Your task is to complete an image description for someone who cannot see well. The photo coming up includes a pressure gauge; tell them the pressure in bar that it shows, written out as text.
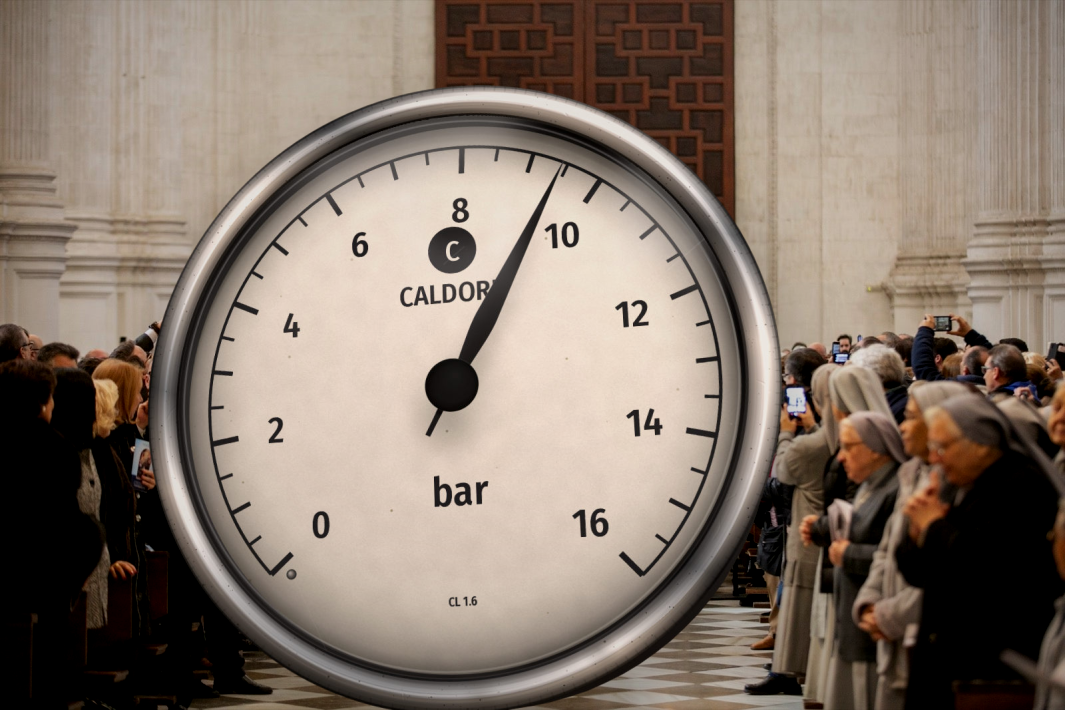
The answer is 9.5 bar
